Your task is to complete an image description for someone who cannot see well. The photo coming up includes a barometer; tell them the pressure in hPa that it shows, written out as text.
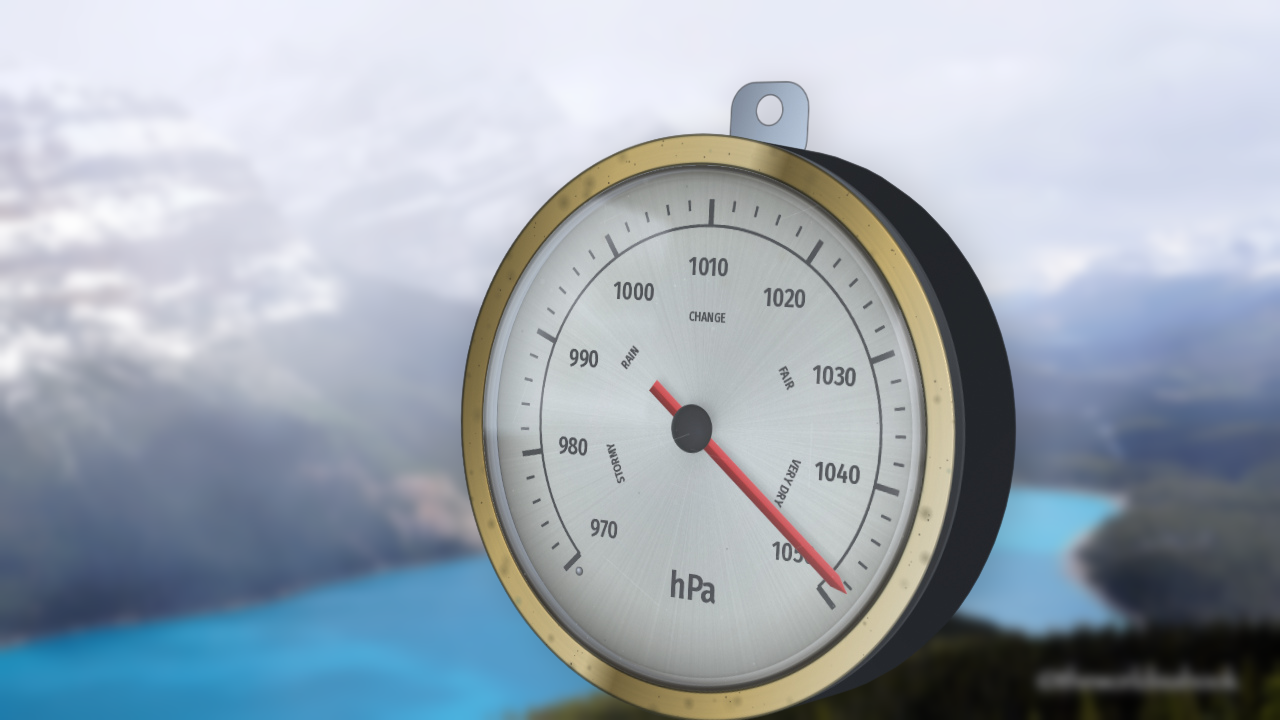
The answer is 1048 hPa
